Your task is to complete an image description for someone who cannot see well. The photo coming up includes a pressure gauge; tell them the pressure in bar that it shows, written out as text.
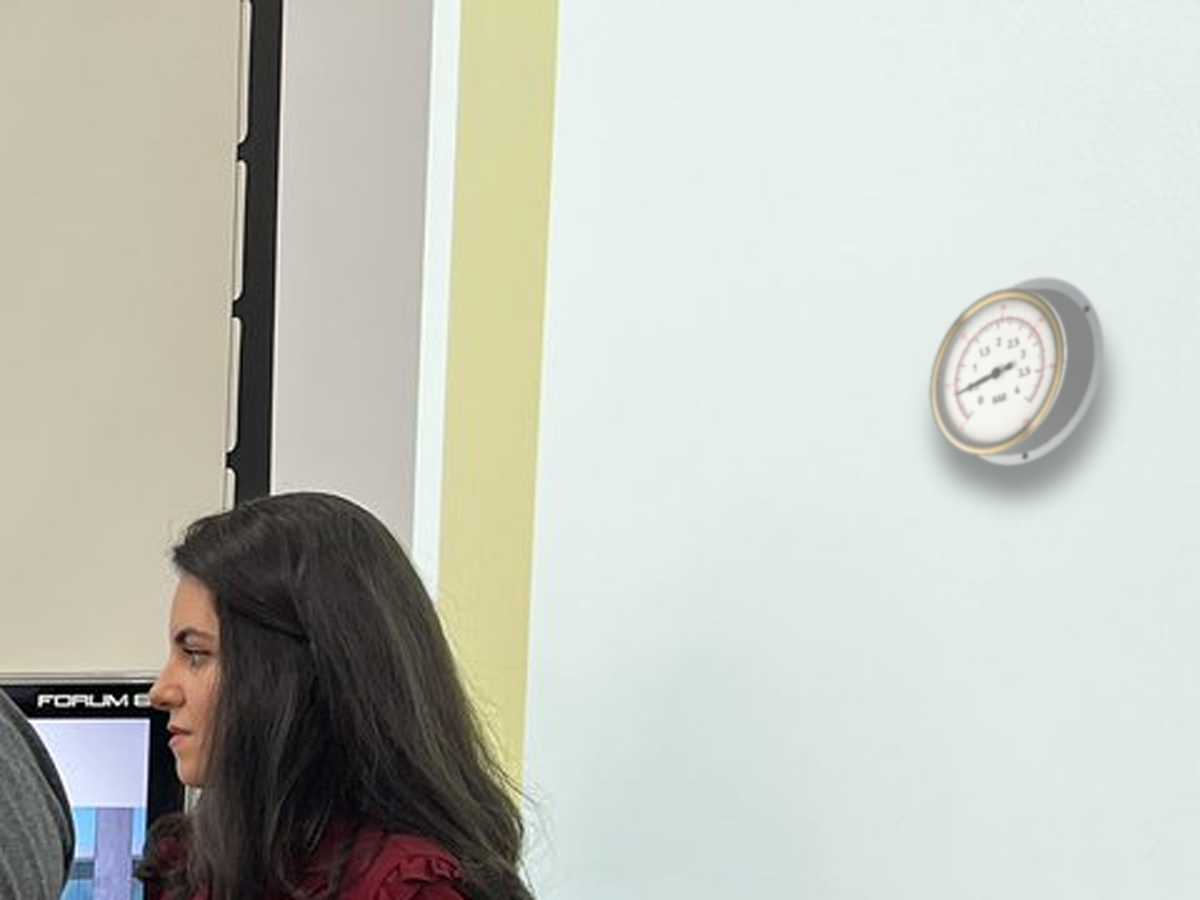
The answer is 0.5 bar
